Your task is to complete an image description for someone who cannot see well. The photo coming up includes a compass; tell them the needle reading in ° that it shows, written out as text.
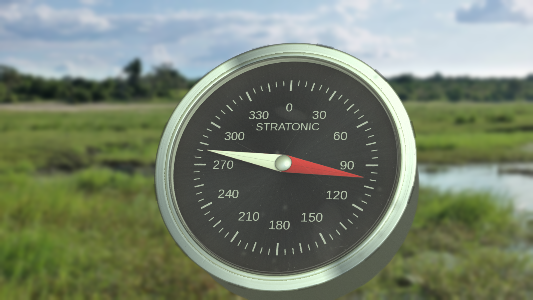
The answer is 100 °
